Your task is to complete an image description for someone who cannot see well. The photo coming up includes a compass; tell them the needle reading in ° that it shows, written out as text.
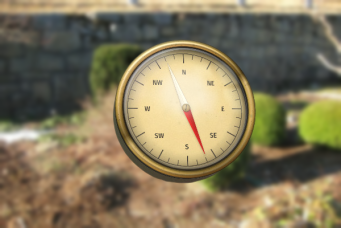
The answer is 160 °
